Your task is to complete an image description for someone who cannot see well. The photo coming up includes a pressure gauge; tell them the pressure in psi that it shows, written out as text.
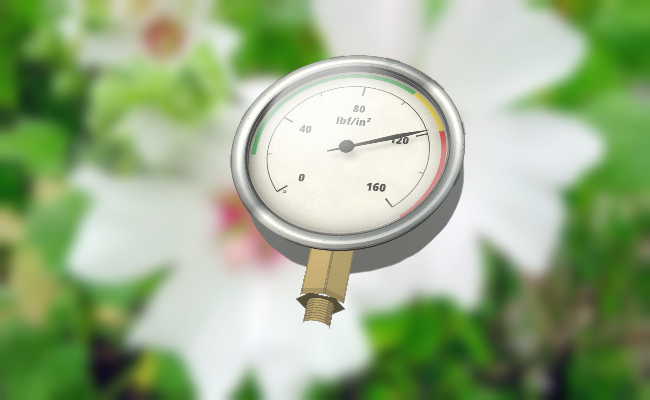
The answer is 120 psi
